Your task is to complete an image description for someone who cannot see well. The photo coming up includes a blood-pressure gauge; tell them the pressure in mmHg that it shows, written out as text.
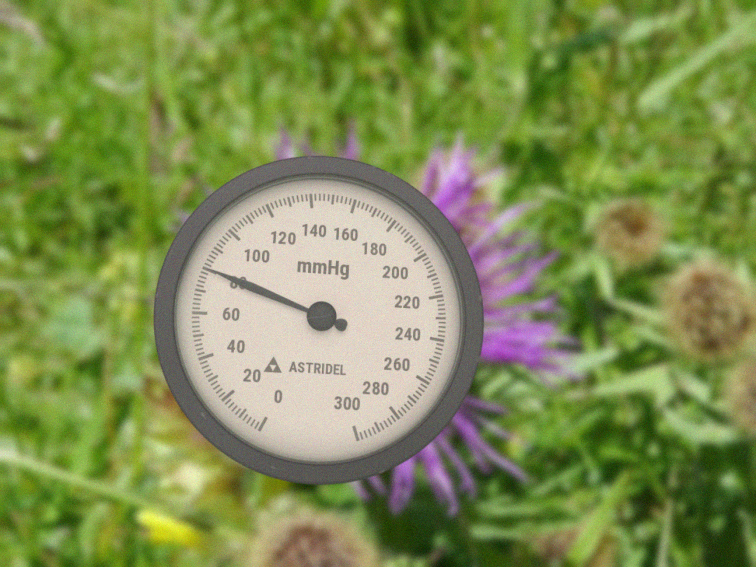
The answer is 80 mmHg
